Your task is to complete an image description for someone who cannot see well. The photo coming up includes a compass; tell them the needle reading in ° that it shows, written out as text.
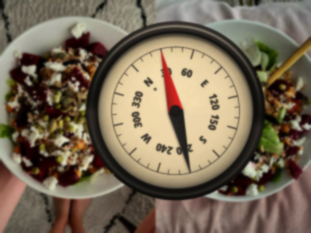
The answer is 30 °
